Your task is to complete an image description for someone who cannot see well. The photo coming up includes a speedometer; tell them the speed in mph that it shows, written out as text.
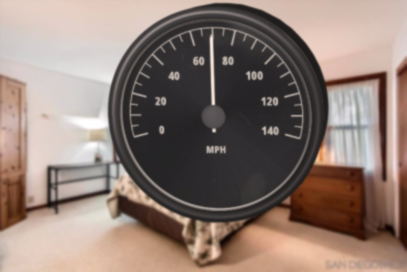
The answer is 70 mph
